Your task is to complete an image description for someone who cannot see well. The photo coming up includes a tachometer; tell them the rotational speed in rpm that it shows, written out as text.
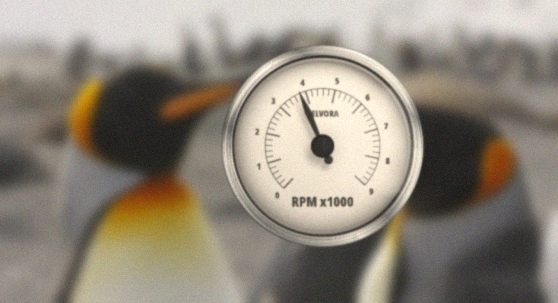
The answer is 3800 rpm
